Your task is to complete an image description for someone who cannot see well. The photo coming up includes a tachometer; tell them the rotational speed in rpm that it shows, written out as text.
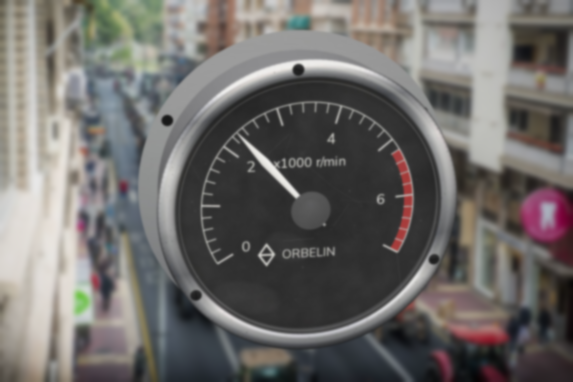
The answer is 2300 rpm
